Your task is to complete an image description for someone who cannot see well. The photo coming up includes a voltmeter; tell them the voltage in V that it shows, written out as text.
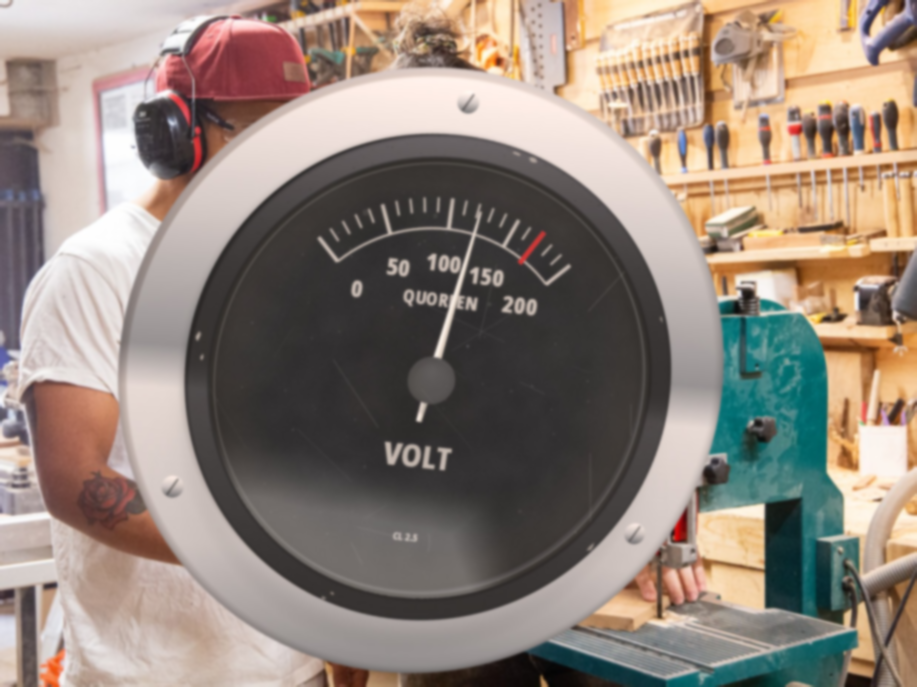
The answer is 120 V
